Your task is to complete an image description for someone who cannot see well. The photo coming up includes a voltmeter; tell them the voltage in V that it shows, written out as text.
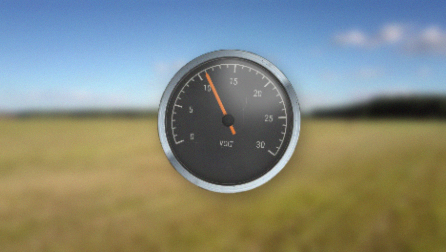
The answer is 11 V
